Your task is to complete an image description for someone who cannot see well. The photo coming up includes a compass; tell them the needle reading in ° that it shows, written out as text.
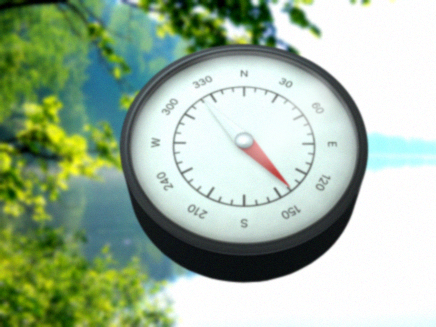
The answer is 140 °
